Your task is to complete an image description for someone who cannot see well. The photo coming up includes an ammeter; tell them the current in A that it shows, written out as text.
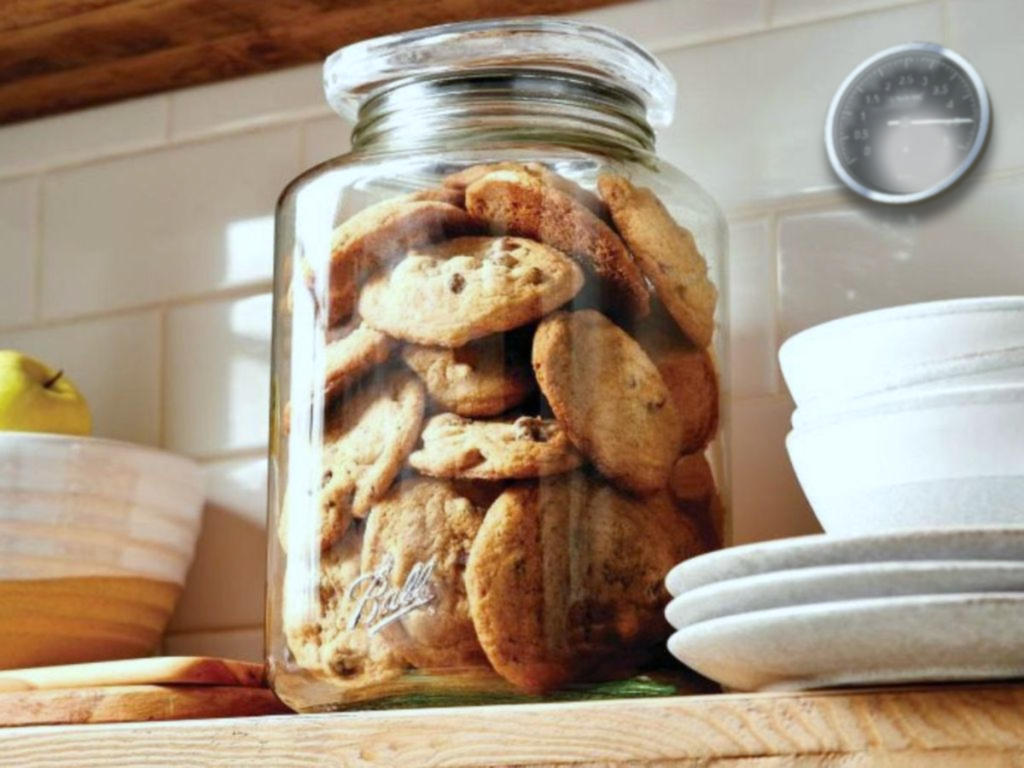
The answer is 4.5 A
